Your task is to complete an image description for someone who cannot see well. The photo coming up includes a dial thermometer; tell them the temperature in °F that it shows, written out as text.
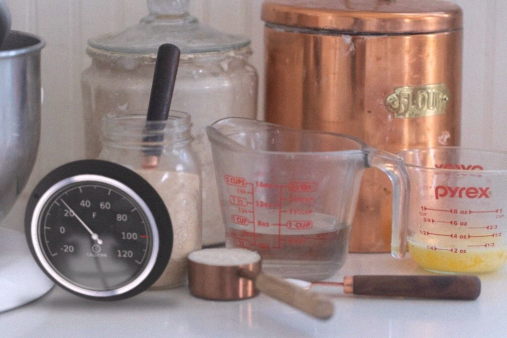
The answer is 25 °F
